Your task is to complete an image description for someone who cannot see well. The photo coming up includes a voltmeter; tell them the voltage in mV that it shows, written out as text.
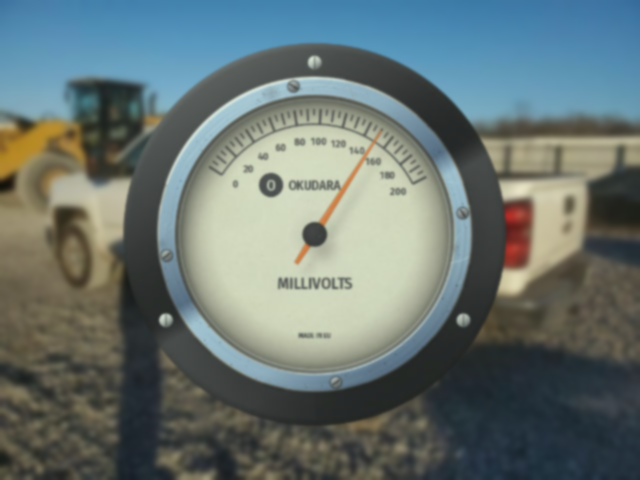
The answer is 150 mV
